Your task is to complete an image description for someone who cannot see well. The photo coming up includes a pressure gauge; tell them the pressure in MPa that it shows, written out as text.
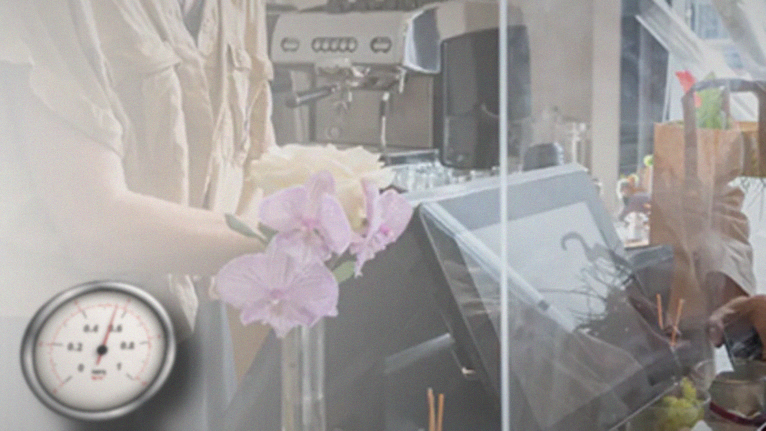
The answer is 0.55 MPa
